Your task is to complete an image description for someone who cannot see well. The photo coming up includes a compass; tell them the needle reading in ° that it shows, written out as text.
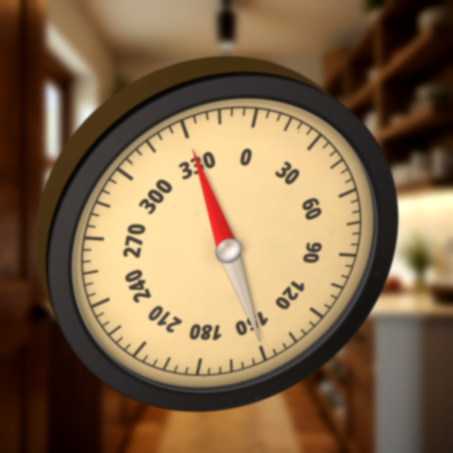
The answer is 330 °
